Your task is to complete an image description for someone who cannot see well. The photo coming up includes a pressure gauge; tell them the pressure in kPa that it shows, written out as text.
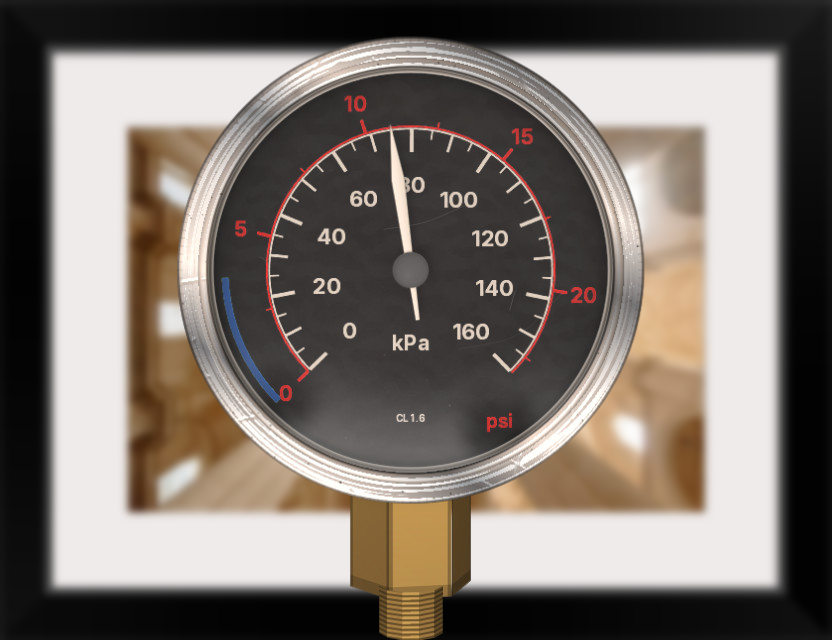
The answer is 75 kPa
